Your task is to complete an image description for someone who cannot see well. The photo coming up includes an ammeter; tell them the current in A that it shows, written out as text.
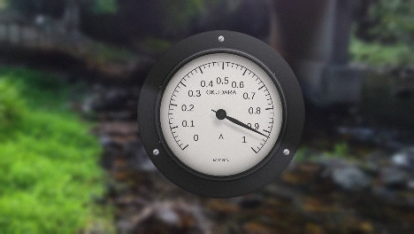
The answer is 0.92 A
